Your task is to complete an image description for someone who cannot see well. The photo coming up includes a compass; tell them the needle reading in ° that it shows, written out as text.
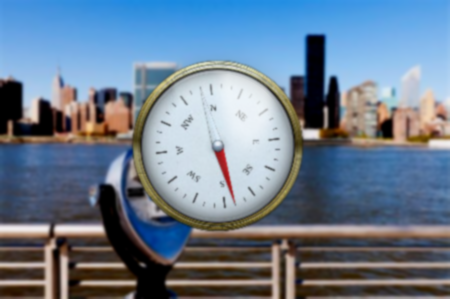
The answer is 170 °
